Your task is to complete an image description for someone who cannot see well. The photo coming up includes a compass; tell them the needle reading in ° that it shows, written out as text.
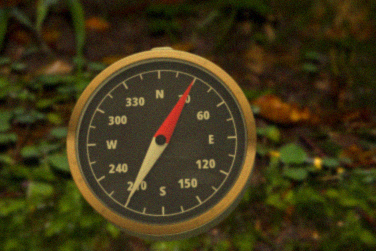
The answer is 30 °
